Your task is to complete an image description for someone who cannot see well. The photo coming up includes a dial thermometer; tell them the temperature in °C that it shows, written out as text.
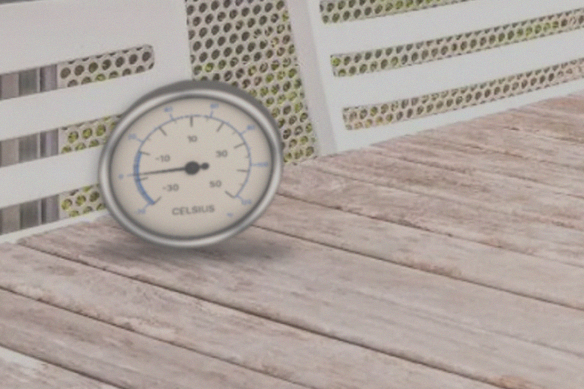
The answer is -17.5 °C
